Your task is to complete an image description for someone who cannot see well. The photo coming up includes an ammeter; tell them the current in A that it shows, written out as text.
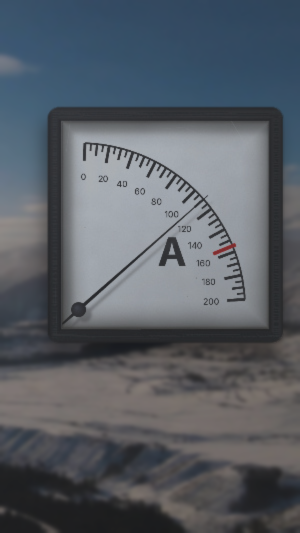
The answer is 110 A
